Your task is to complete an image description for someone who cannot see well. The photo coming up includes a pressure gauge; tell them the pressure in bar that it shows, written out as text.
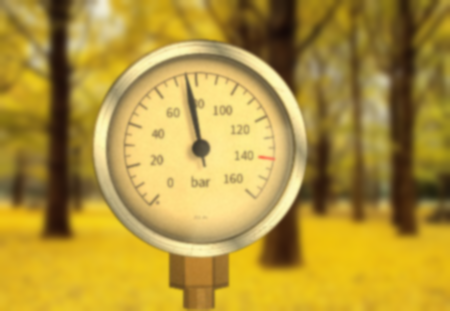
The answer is 75 bar
